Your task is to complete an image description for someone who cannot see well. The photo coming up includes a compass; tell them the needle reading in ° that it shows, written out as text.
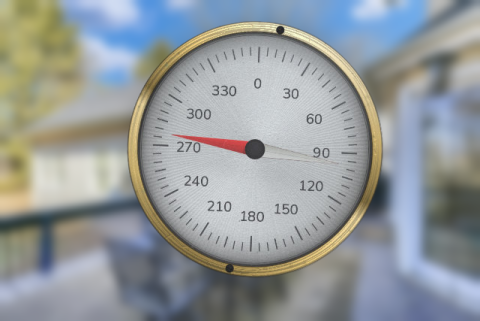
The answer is 277.5 °
